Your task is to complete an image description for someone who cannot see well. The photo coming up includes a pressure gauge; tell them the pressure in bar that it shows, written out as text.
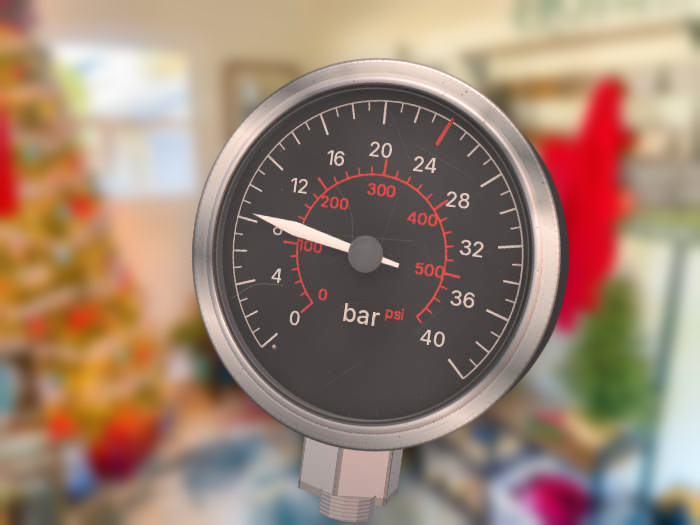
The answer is 8.5 bar
